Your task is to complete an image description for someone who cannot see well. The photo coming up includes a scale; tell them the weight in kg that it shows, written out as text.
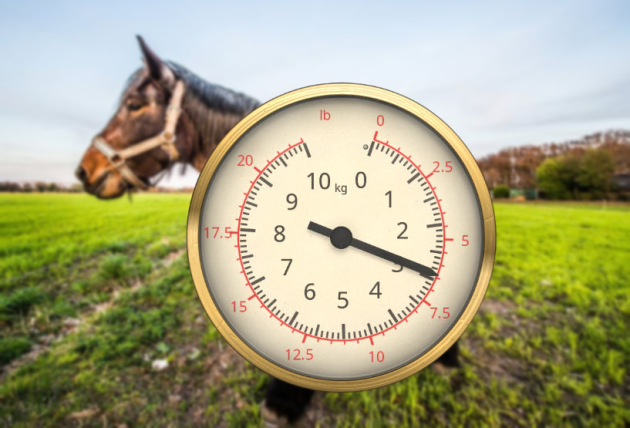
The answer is 2.9 kg
